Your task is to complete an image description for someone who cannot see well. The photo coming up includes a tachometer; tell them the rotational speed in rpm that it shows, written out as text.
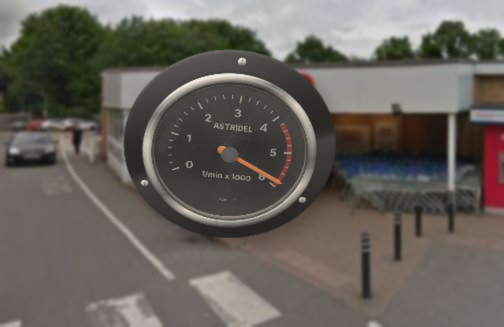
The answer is 5800 rpm
